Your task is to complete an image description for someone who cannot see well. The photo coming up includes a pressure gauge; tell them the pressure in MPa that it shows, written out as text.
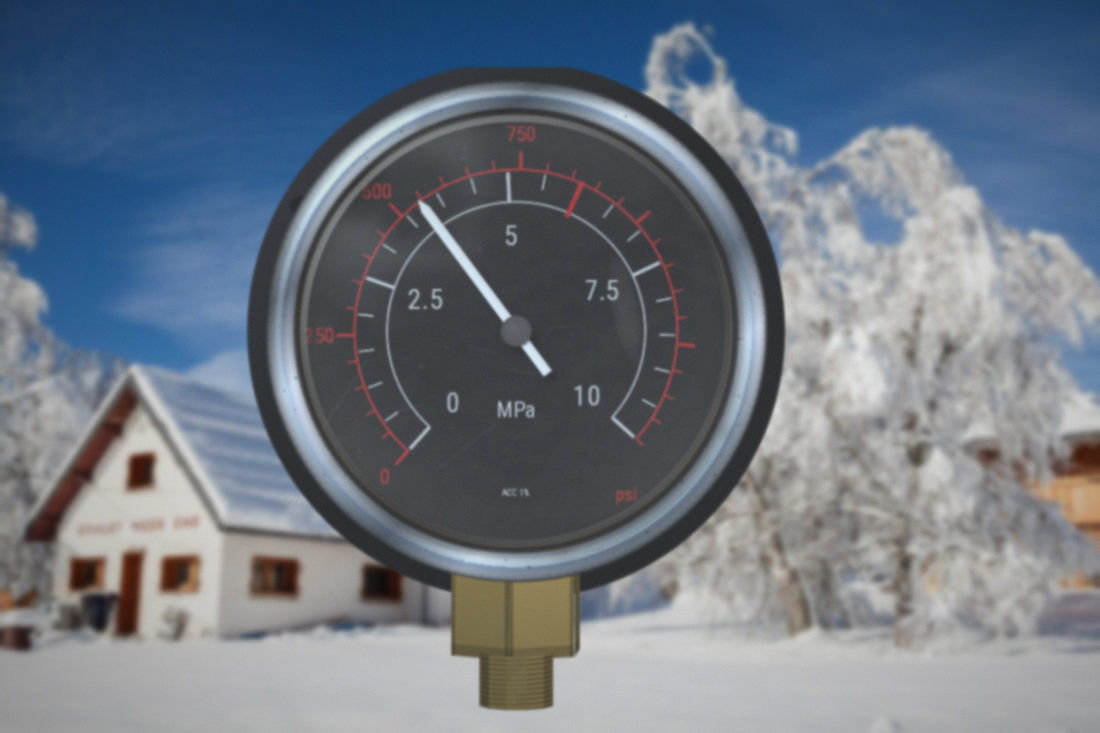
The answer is 3.75 MPa
